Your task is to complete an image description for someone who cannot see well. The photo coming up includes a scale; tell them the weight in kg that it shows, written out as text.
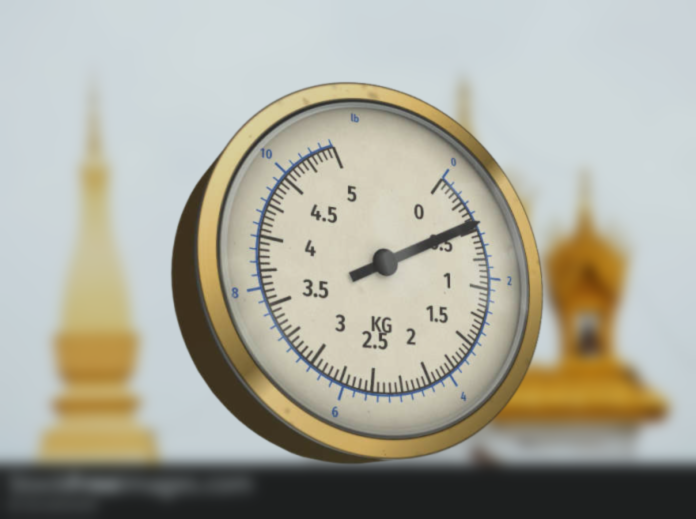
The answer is 0.45 kg
